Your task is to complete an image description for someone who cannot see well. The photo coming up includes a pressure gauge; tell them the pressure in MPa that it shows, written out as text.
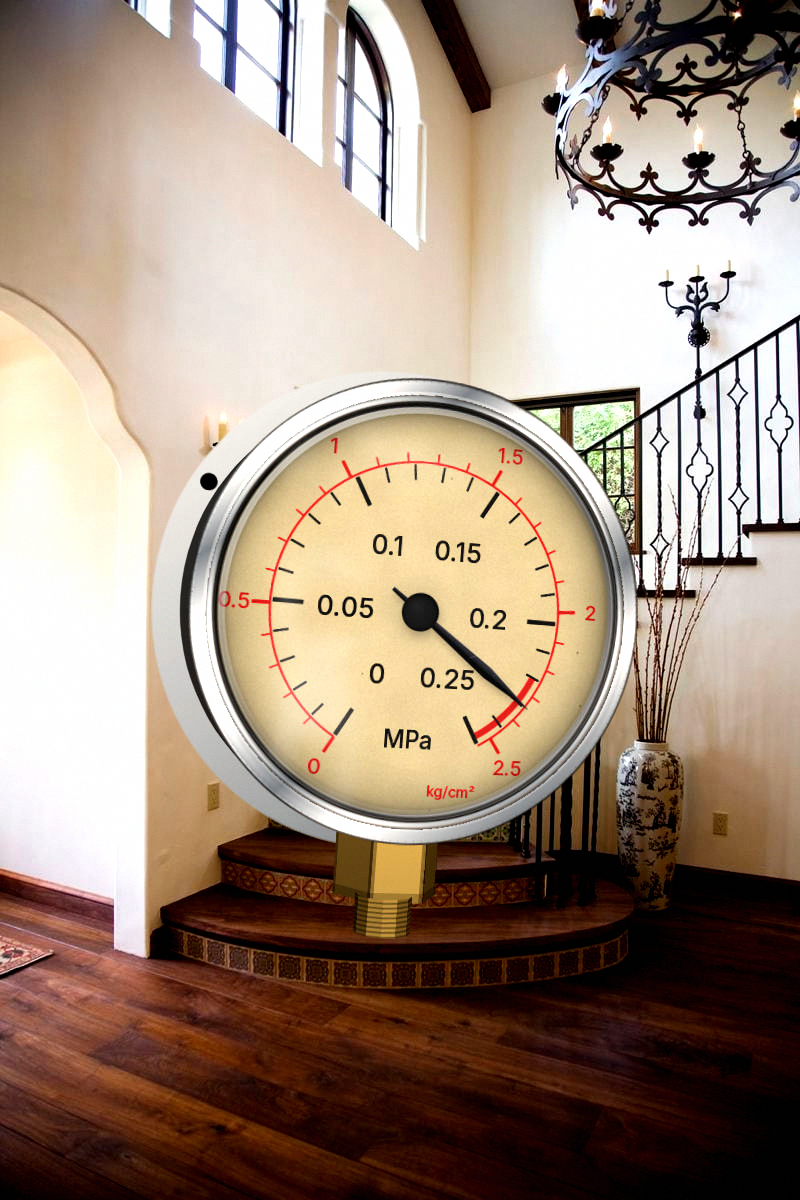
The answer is 0.23 MPa
